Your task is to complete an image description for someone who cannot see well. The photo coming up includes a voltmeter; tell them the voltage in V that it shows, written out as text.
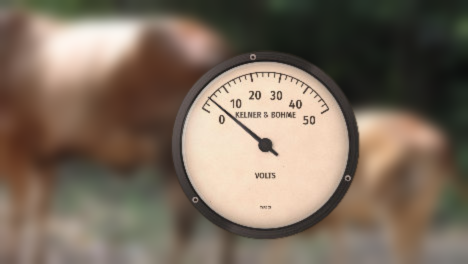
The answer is 4 V
